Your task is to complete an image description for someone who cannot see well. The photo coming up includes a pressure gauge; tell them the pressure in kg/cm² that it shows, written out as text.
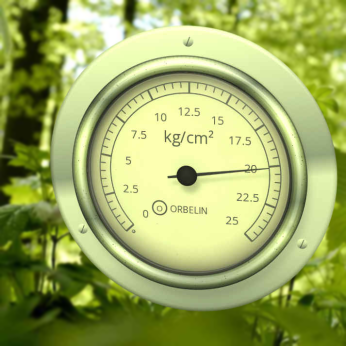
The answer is 20 kg/cm²
